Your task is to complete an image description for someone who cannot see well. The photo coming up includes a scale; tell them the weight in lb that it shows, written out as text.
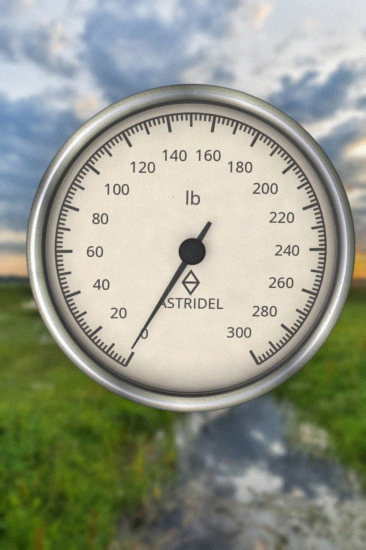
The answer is 2 lb
